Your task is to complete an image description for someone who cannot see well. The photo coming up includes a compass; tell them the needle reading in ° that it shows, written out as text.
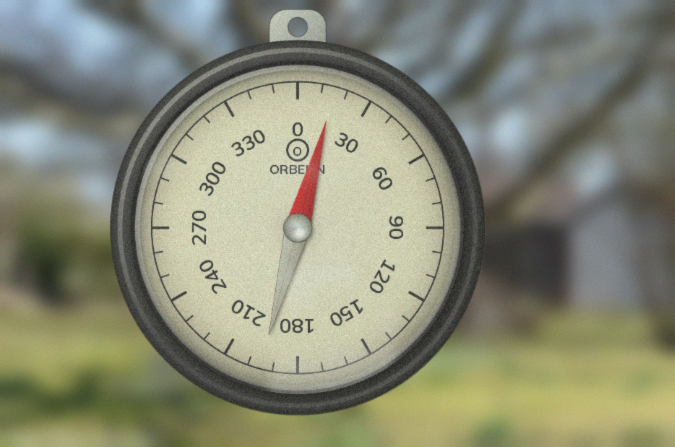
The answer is 15 °
